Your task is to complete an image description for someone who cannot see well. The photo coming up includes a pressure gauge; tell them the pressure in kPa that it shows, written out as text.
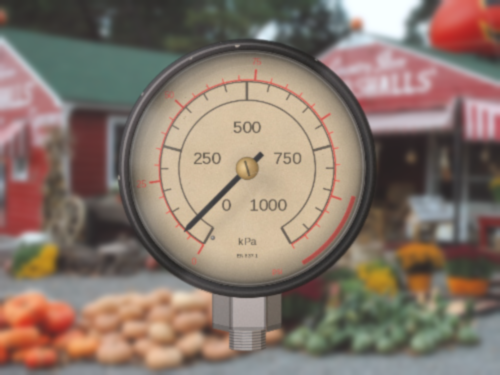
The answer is 50 kPa
